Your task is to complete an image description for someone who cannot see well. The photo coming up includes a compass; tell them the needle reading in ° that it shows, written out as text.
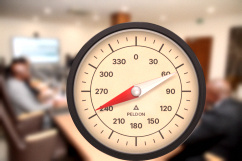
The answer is 245 °
